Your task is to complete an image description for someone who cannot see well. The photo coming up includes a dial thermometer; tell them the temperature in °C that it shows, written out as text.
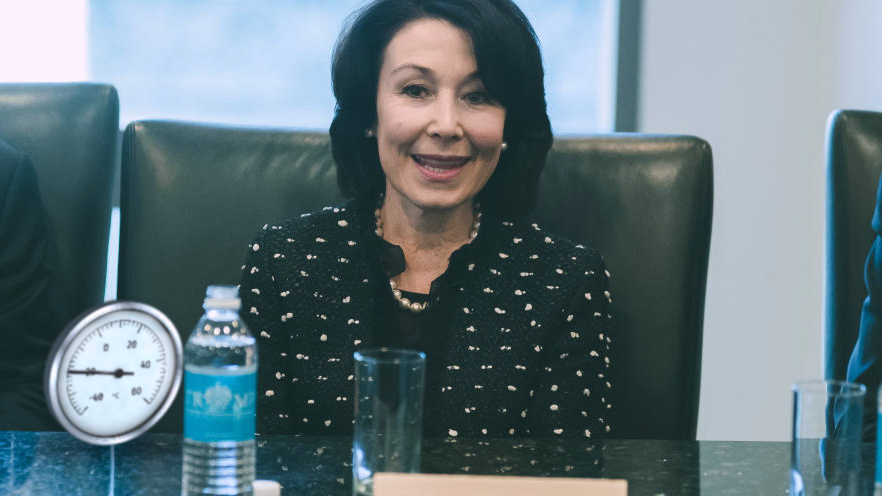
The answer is -20 °C
